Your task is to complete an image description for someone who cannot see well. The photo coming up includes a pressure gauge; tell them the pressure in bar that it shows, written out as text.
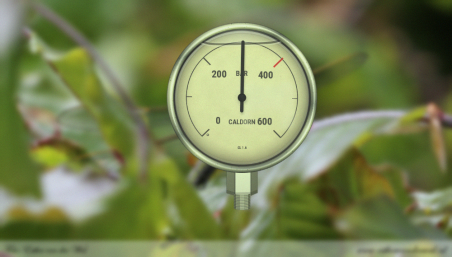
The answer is 300 bar
